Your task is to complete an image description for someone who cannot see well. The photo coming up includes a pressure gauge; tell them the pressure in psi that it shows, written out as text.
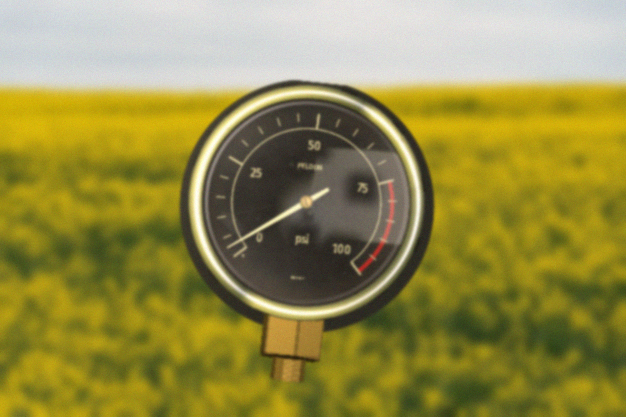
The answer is 2.5 psi
